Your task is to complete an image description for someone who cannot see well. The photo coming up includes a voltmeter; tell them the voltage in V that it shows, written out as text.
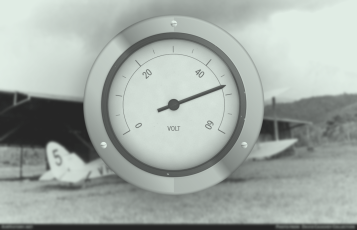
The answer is 47.5 V
